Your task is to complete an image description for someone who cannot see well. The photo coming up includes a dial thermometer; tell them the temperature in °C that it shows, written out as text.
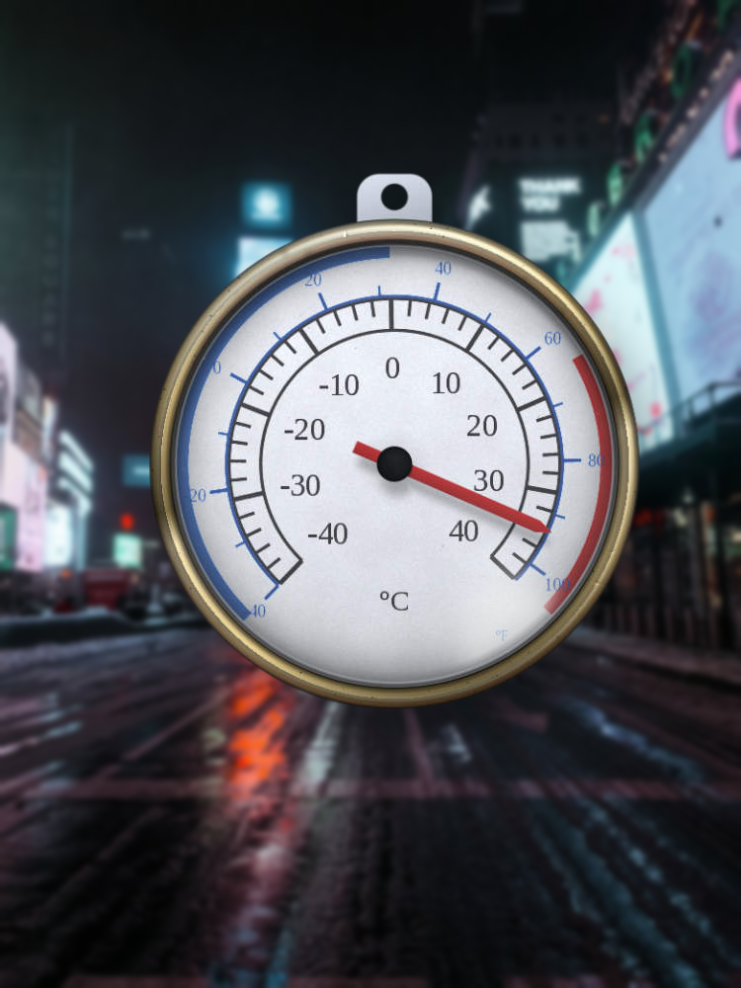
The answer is 34 °C
